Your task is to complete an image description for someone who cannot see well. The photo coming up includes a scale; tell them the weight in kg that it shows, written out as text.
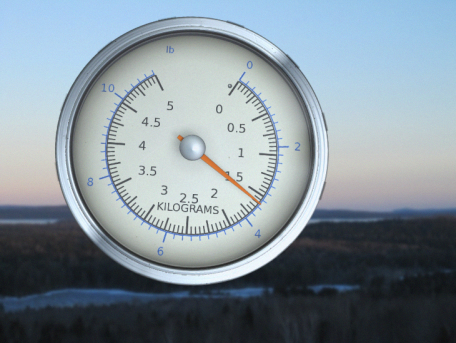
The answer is 1.6 kg
